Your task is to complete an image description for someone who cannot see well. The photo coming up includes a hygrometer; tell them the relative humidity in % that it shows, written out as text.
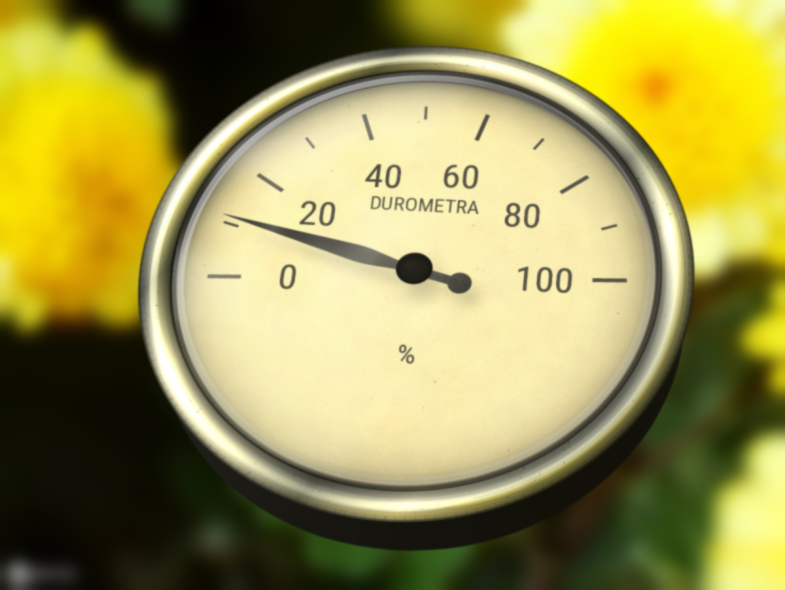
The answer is 10 %
